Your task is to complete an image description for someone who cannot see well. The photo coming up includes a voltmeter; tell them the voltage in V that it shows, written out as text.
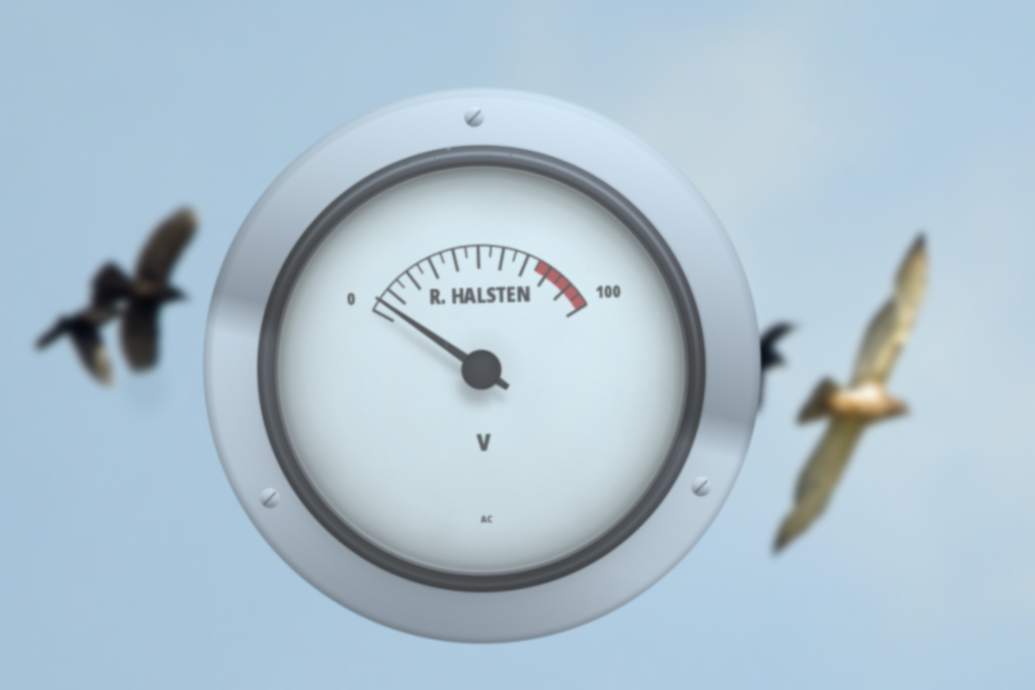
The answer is 5 V
